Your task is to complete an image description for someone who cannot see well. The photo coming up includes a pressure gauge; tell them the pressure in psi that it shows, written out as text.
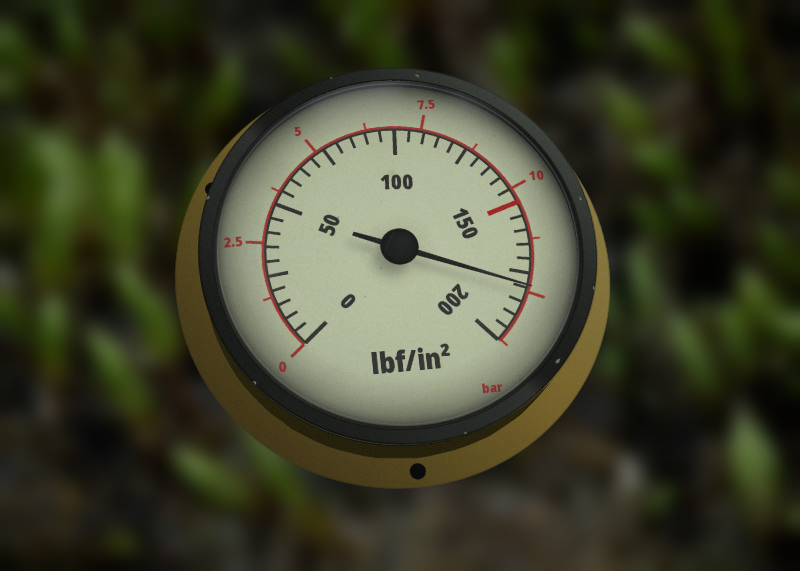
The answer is 180 psi
